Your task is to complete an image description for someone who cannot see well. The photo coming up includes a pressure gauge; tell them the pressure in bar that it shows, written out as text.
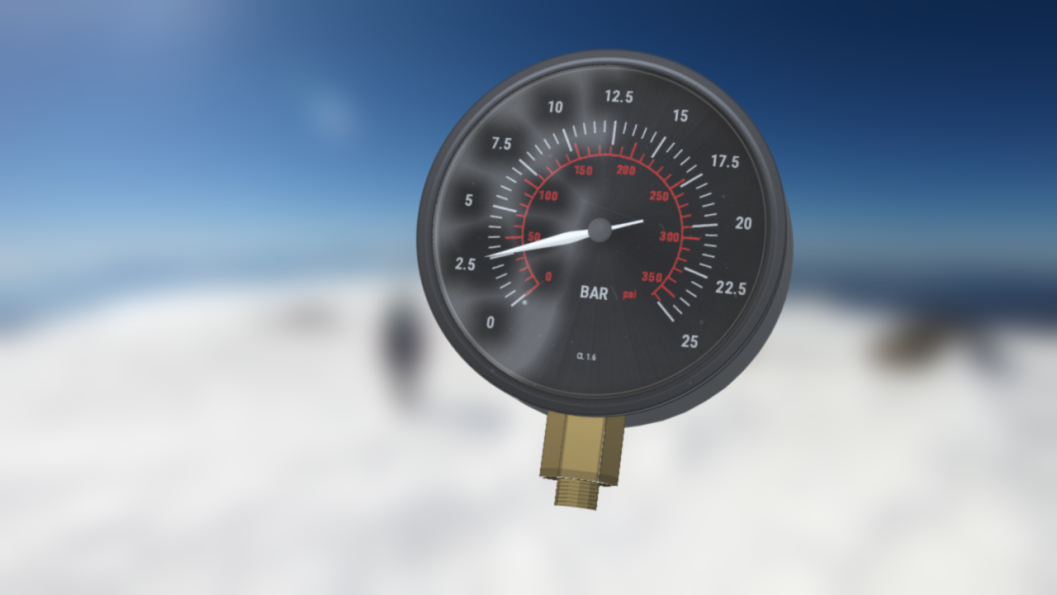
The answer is 2.5 bar
